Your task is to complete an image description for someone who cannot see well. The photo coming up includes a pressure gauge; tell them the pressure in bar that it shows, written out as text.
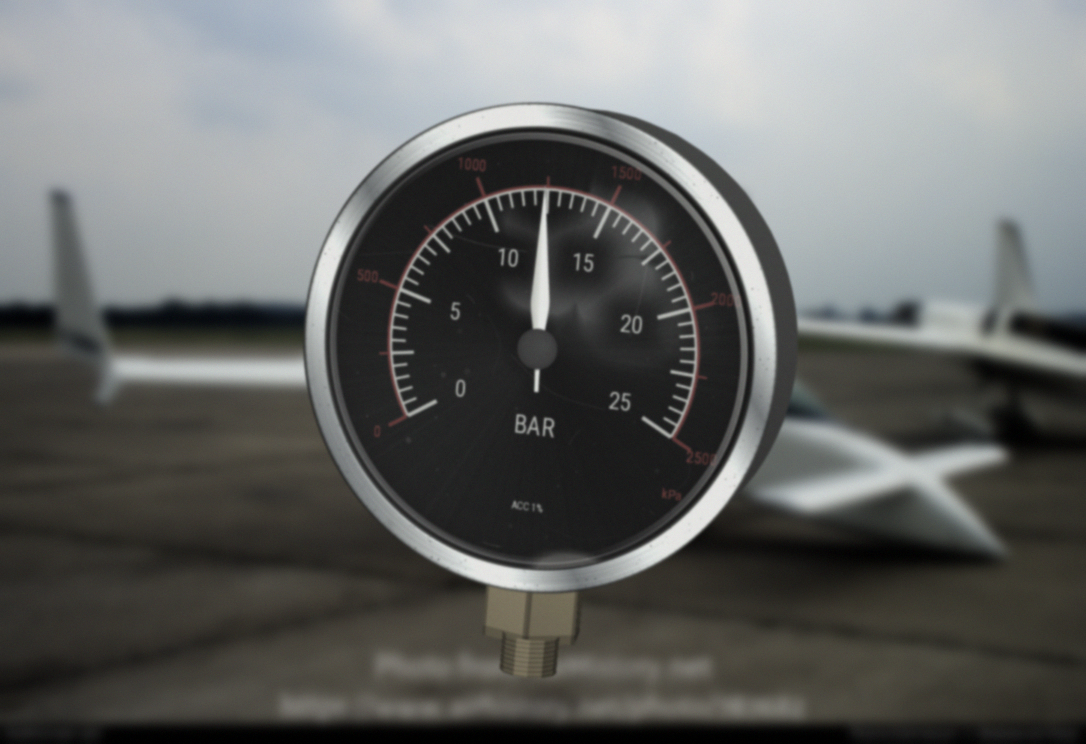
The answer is 12.5 bar
